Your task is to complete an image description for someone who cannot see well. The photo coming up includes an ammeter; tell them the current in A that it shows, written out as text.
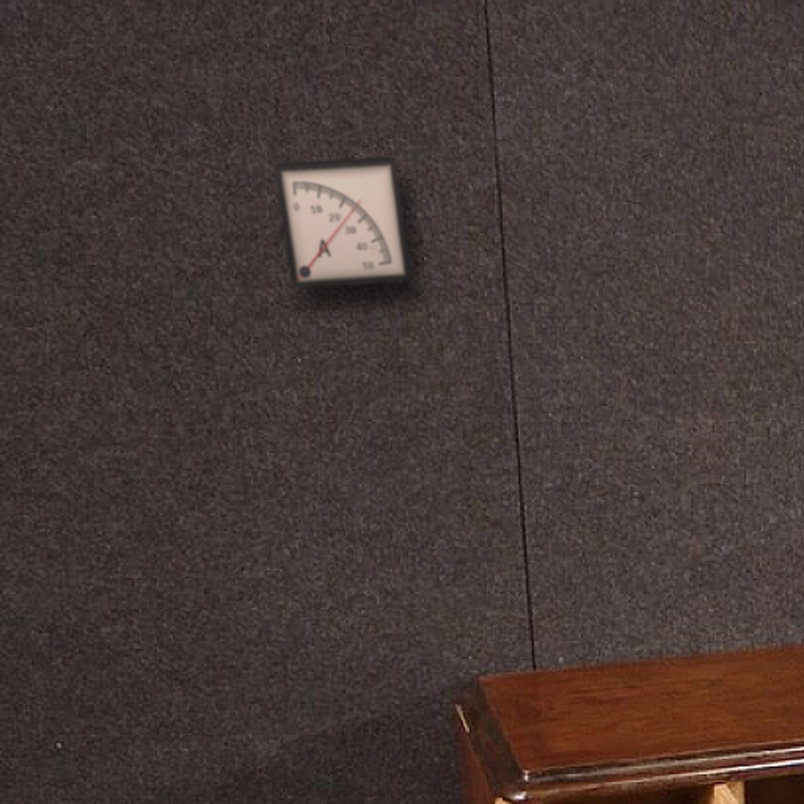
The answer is 25 A
